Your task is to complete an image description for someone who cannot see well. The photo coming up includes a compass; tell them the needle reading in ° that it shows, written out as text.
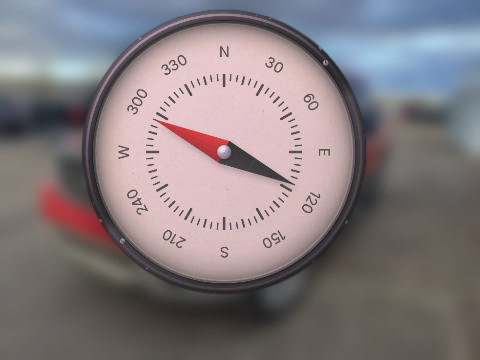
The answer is 295 °
